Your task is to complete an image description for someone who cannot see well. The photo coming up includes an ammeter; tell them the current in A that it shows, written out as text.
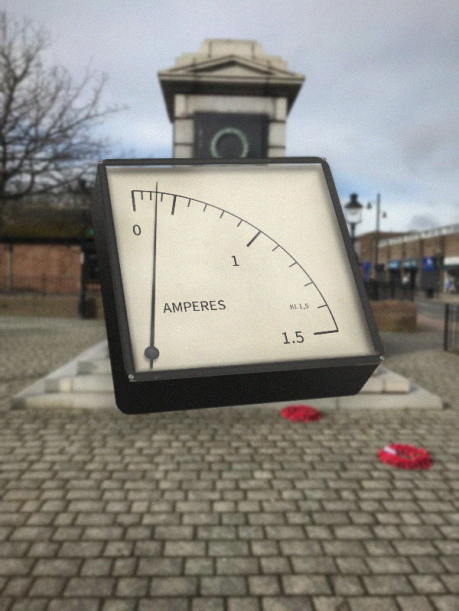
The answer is 0.35 A
